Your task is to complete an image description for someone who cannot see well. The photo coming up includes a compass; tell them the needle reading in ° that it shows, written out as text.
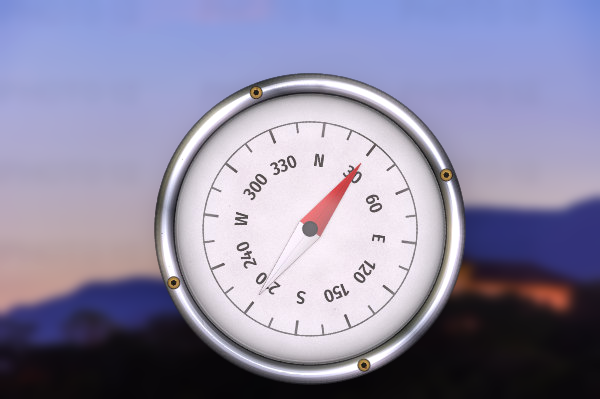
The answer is 30 °
